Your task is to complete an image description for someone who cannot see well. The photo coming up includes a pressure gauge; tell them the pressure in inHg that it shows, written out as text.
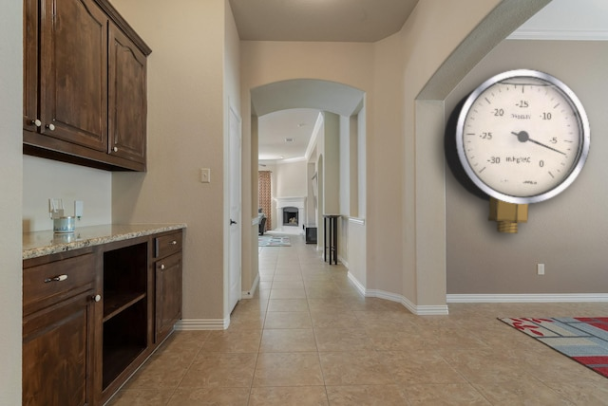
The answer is -3 inHg
